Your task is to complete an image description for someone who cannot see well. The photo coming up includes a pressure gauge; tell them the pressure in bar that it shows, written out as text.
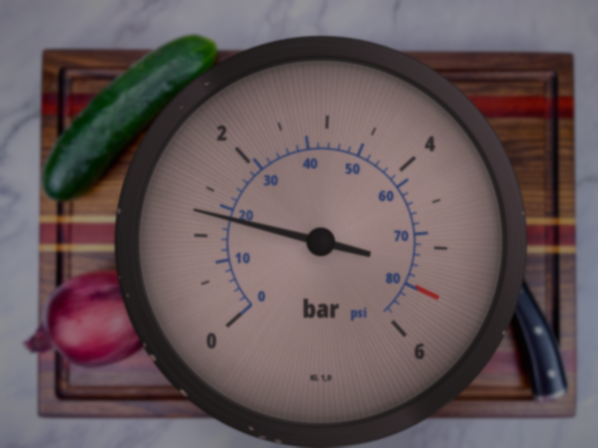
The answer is 1.25 bar
